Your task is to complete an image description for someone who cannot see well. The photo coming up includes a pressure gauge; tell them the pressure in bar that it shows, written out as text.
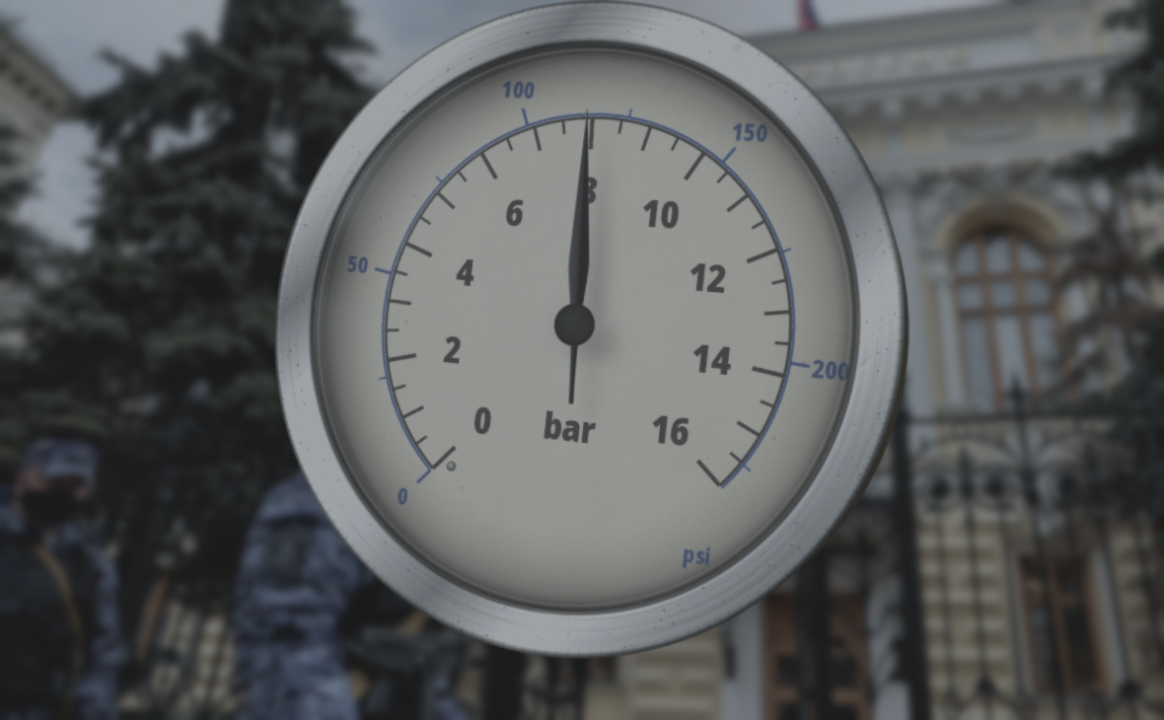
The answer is 8 bar
